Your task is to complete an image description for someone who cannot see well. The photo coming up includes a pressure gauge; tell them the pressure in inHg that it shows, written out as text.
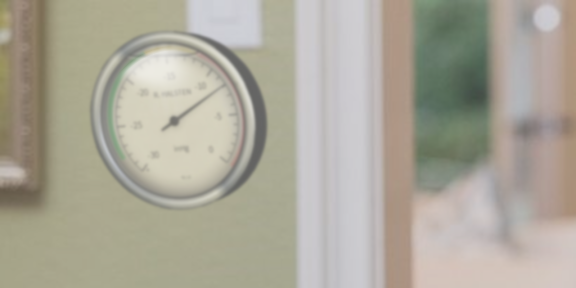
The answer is -8 inHg
